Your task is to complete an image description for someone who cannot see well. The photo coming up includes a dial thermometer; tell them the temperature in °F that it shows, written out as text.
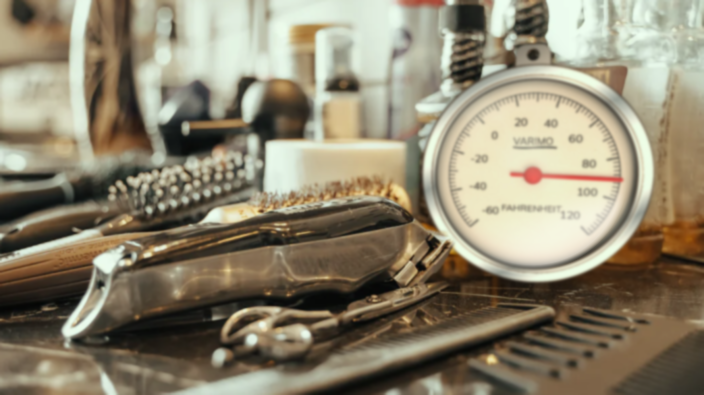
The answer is 90 °F
